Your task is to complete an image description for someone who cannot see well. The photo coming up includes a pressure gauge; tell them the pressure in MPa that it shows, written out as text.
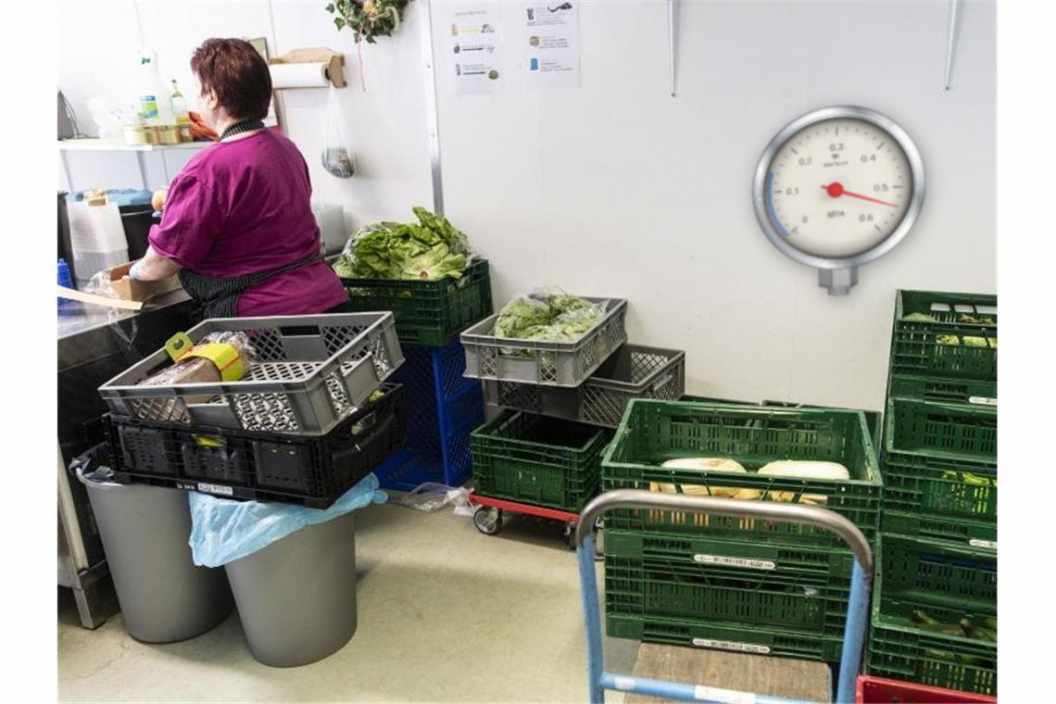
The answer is 0.54 MPa
